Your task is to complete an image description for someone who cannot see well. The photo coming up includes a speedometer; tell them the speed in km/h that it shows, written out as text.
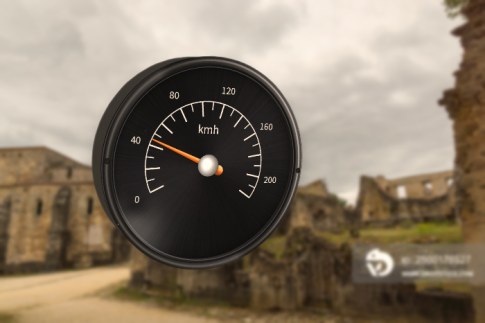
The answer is 45 km/h
